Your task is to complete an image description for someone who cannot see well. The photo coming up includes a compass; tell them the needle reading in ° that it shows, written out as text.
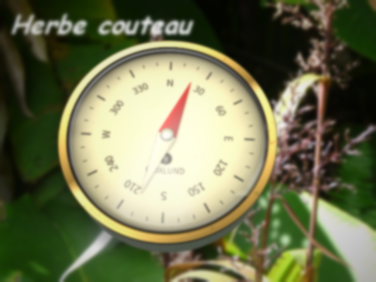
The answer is 20 °
